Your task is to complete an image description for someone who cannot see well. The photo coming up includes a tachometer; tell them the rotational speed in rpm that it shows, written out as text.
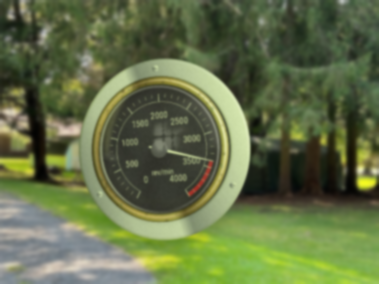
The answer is 3400 rpm
